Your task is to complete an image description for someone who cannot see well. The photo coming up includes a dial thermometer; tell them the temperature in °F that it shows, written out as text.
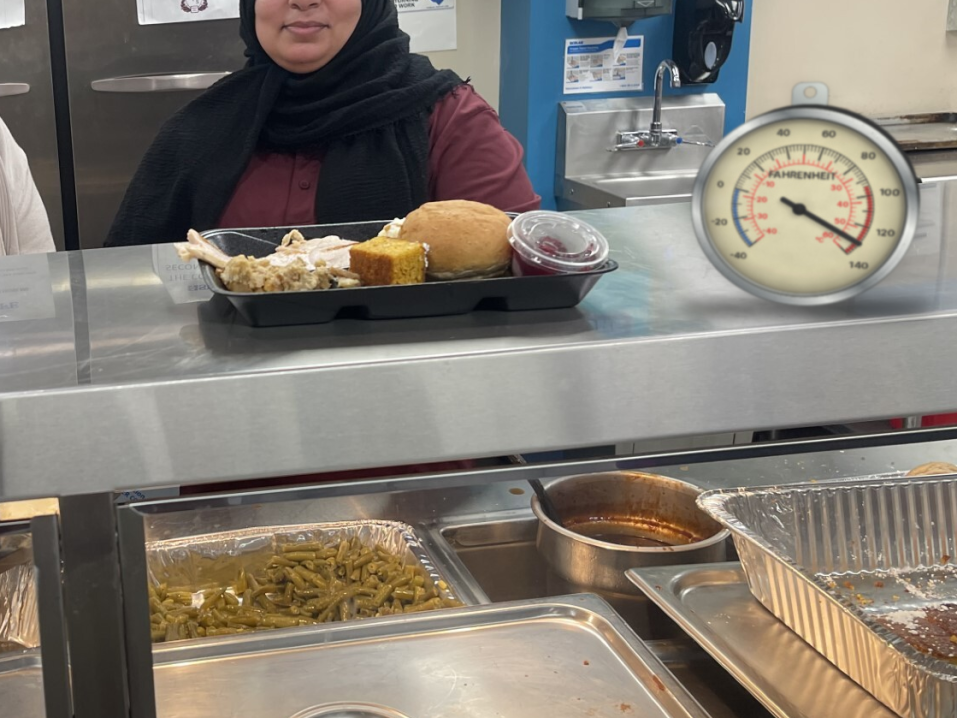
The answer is 130 °F
